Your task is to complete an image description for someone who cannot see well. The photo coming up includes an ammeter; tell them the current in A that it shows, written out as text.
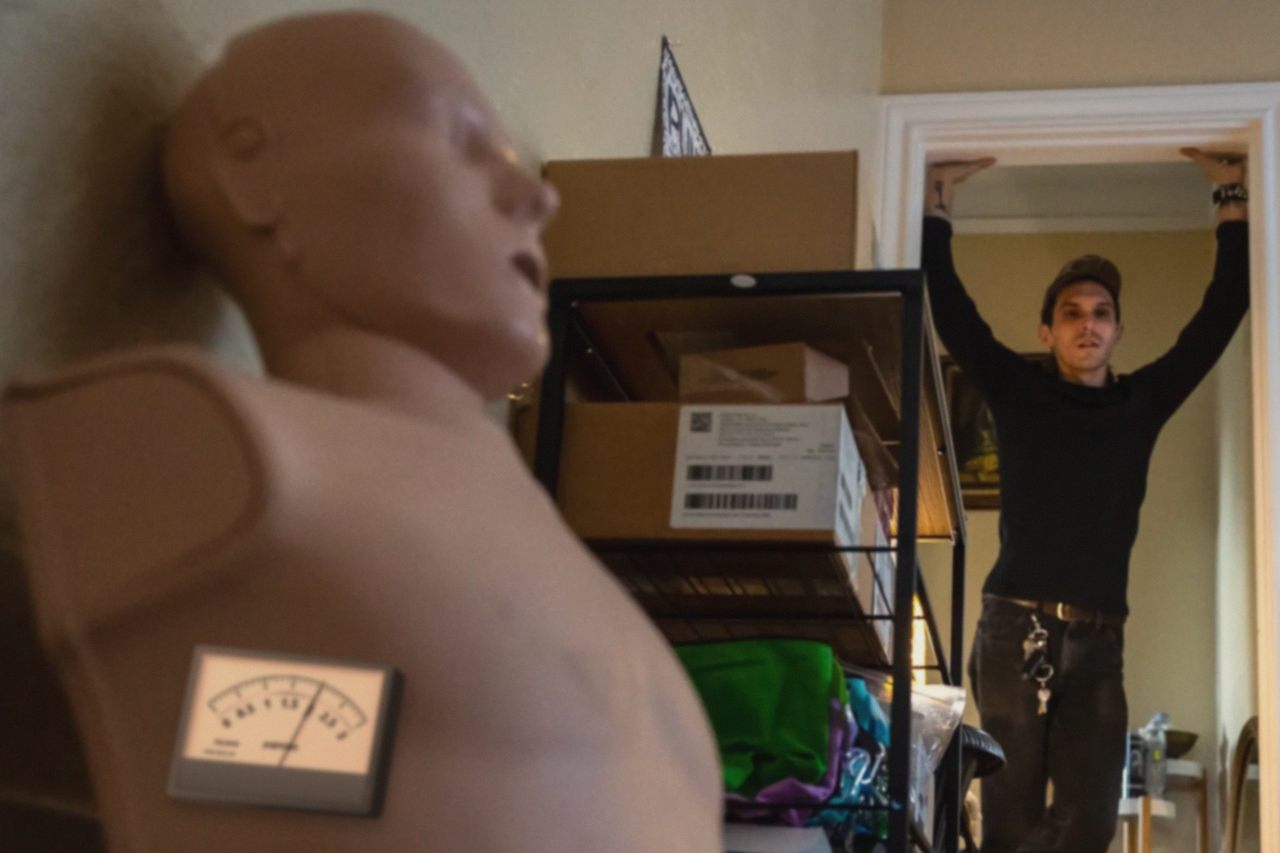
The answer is 2 A
